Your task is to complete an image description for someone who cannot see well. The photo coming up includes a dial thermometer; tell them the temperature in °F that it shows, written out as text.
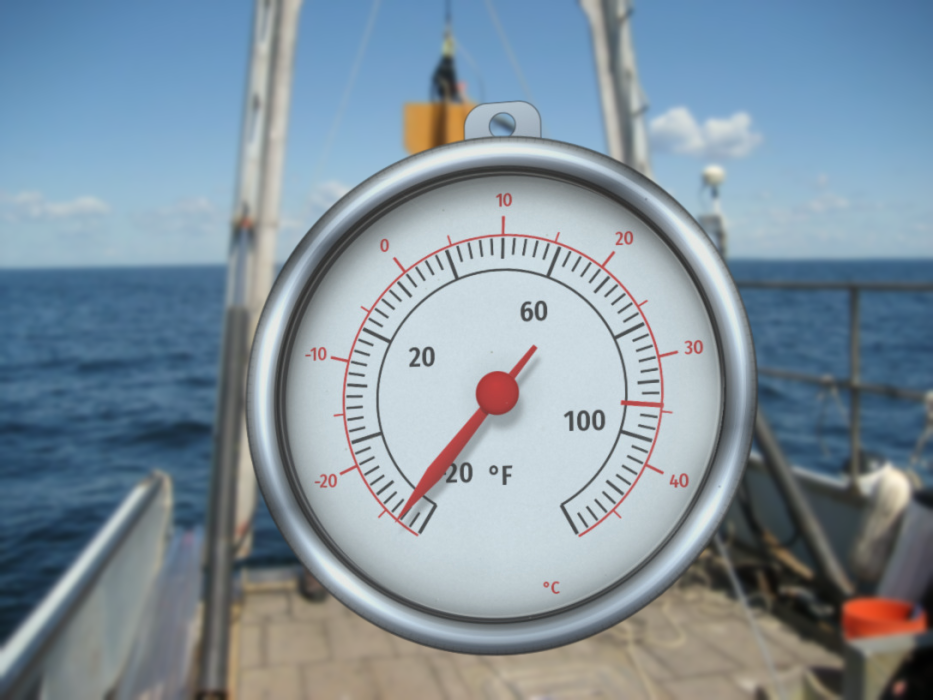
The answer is -16 °F
